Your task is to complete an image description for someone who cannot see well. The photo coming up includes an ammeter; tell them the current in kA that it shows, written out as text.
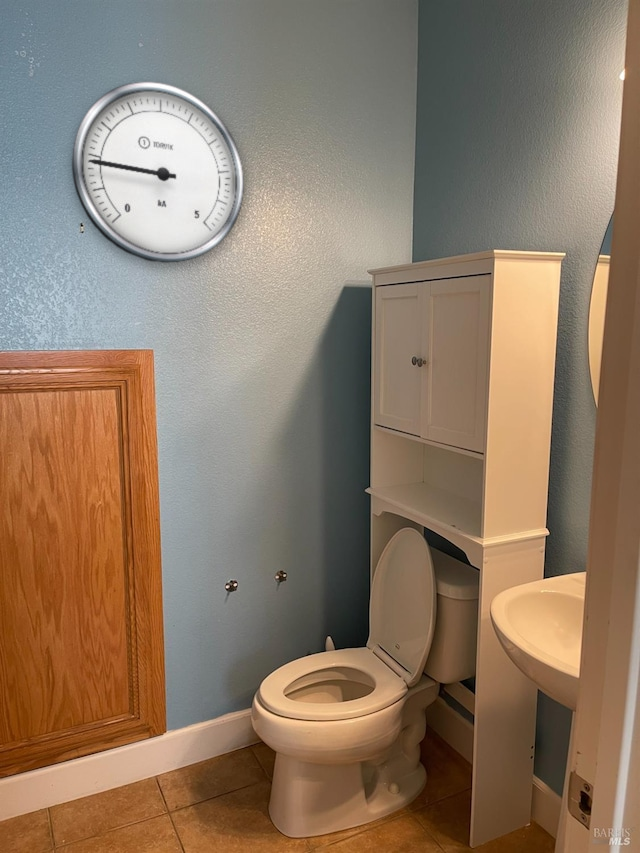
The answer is 0.9 kA
